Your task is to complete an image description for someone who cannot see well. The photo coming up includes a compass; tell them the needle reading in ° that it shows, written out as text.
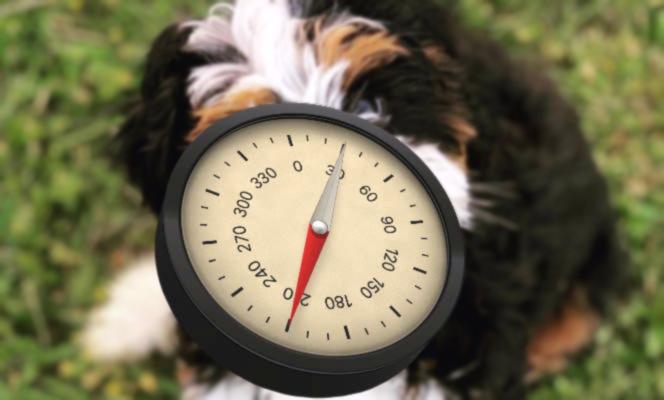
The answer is 210 °
